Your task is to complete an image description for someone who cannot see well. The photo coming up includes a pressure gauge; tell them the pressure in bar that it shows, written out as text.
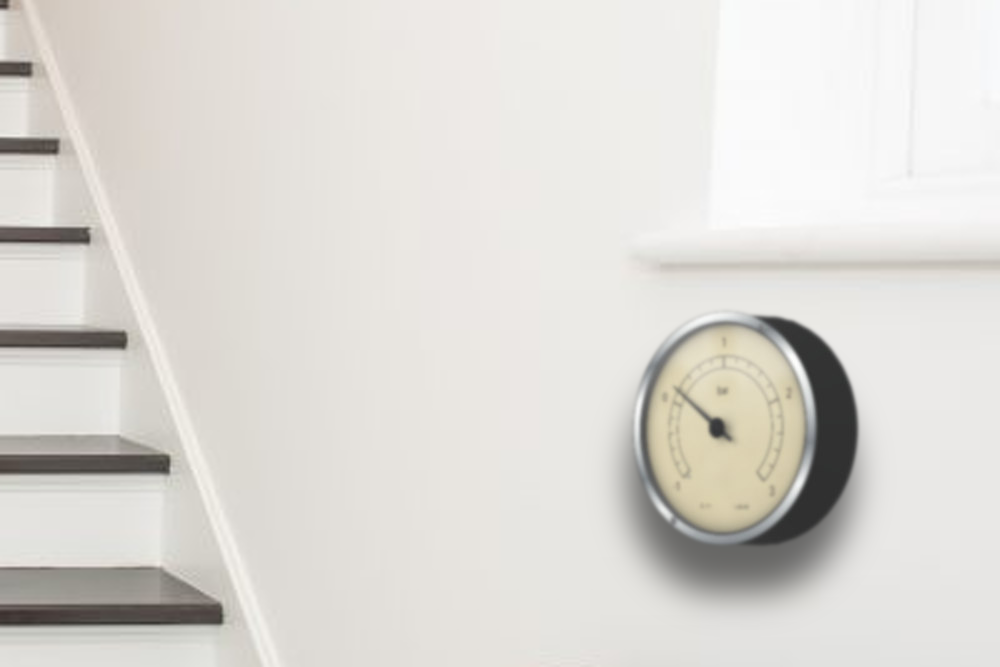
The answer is 0.2 bar
